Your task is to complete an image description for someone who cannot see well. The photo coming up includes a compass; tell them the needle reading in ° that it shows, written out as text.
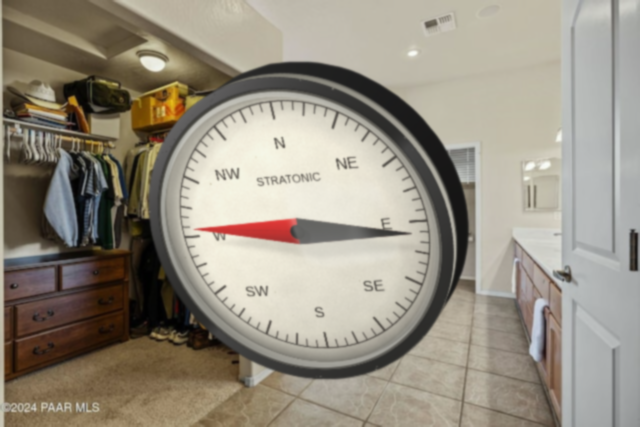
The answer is 275 °
